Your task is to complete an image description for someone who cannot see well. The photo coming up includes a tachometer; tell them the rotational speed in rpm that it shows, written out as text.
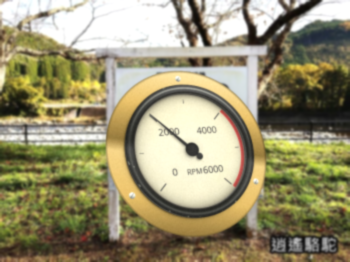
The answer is 2000 rpm
